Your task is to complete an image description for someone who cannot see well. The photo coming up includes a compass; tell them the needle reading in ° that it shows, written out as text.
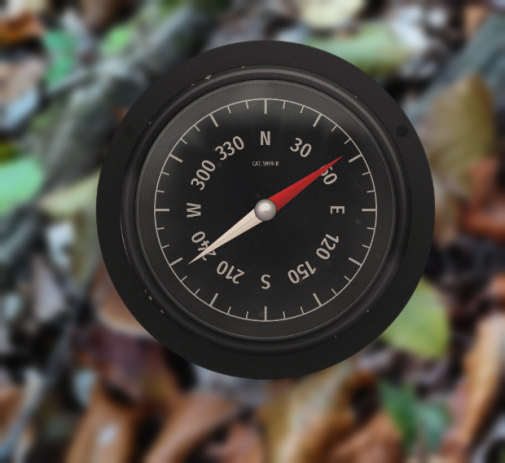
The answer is 55 °
